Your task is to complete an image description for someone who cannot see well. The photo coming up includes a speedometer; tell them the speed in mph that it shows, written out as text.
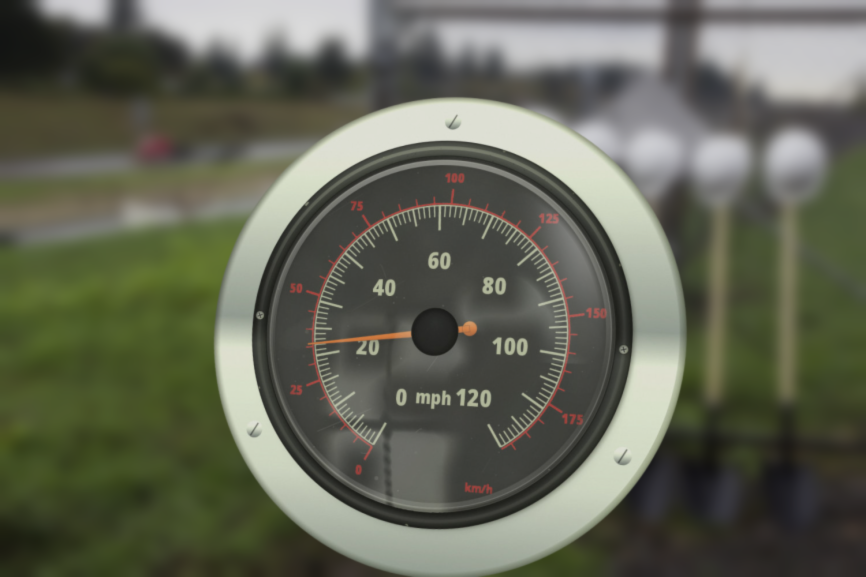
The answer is 22 mph
